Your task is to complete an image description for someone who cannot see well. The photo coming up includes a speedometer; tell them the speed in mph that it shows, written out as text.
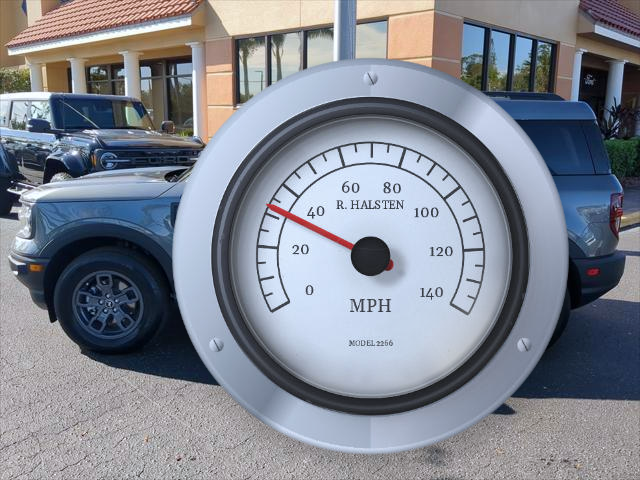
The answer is 32.5 mph
